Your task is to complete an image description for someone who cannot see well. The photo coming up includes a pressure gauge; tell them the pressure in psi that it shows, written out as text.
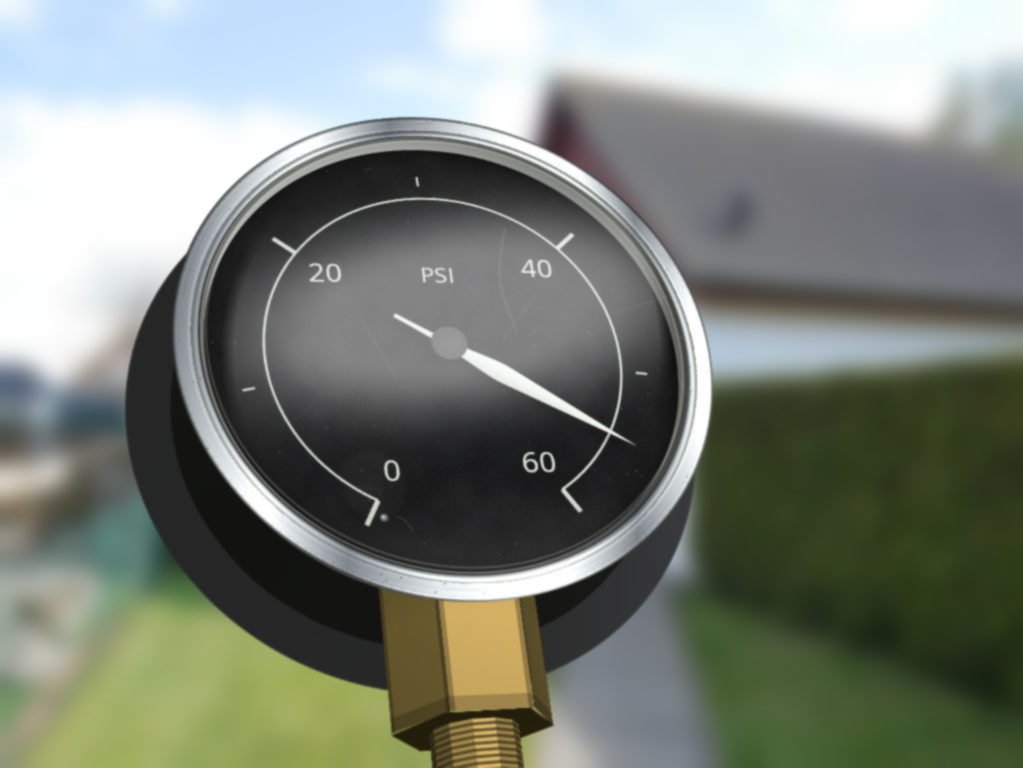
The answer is 55 psi
